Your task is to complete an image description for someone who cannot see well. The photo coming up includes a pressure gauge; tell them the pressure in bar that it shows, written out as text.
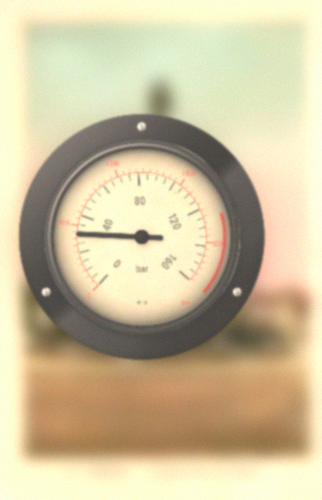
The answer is 30 bar
